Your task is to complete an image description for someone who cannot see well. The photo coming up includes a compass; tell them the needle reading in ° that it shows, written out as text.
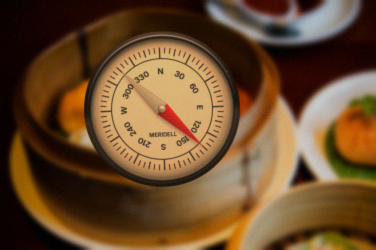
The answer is 135 °
